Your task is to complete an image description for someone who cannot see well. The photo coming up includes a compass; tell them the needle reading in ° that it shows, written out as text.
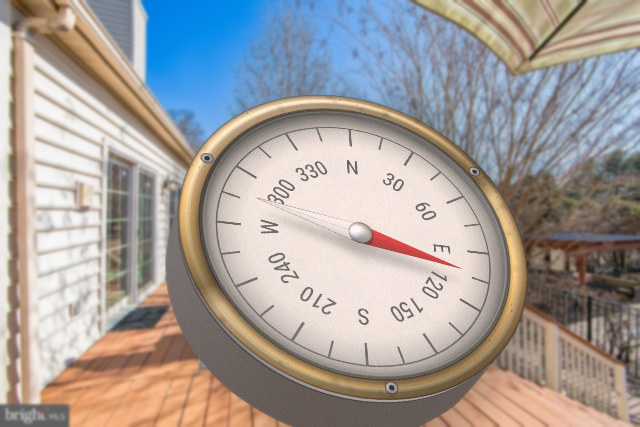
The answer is 105 °
